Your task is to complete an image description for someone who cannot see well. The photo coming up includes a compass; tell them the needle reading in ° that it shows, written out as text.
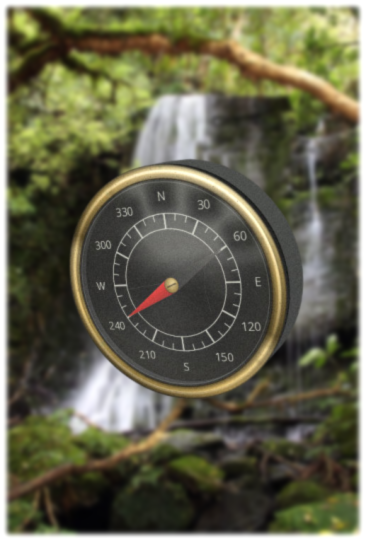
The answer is 240 °
